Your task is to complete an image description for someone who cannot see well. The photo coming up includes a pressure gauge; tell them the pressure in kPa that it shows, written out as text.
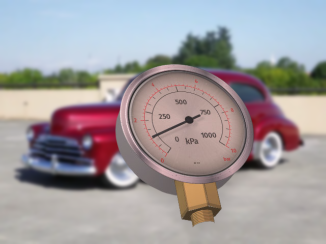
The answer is 100 kPa
